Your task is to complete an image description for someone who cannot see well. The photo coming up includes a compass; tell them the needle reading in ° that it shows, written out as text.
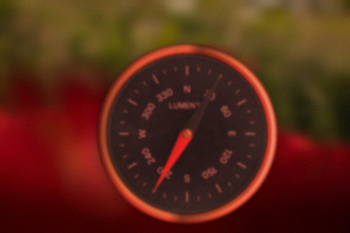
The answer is 210 °
